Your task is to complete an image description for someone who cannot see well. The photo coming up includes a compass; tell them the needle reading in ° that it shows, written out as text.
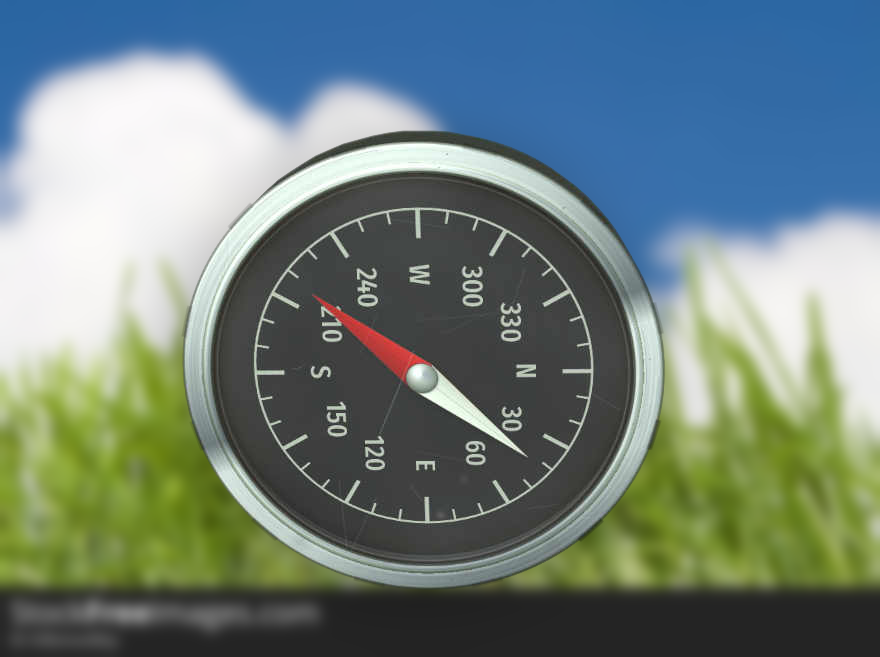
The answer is 220 °
